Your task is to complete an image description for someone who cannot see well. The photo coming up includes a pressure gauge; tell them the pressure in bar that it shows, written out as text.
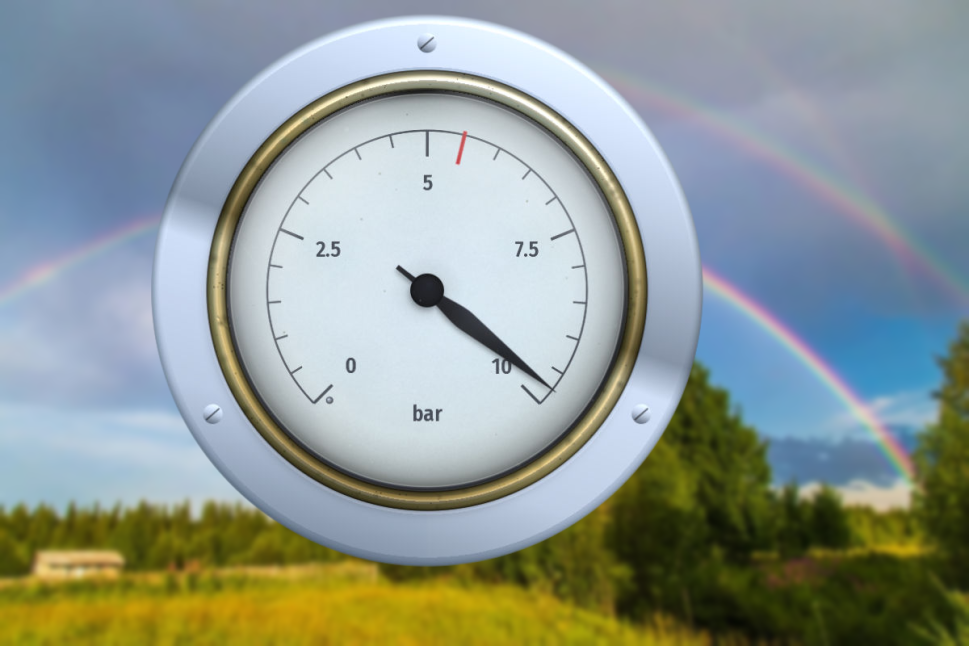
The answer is 9.75 bar
